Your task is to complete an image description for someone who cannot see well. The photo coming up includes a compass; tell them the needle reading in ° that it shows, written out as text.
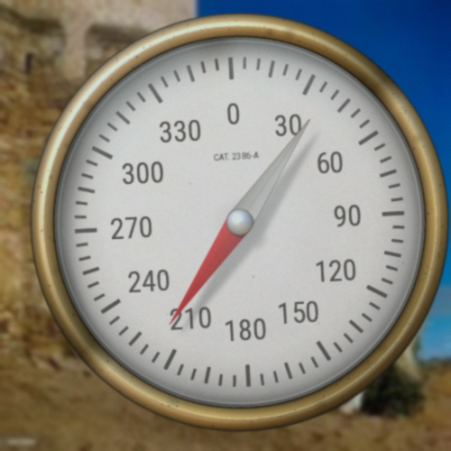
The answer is 217.5 °
